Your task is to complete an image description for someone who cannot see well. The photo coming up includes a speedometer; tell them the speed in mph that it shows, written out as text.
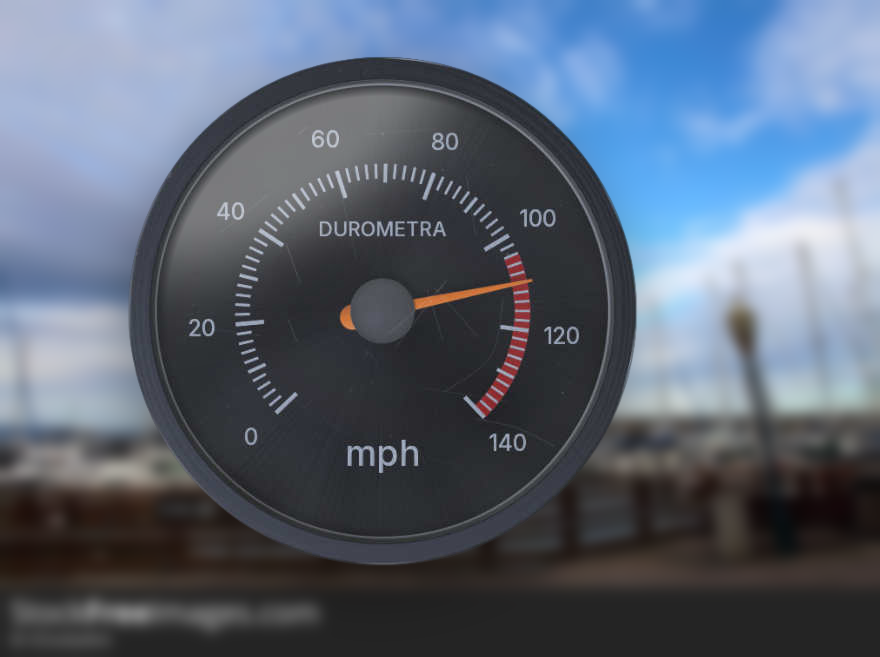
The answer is 110 mph
